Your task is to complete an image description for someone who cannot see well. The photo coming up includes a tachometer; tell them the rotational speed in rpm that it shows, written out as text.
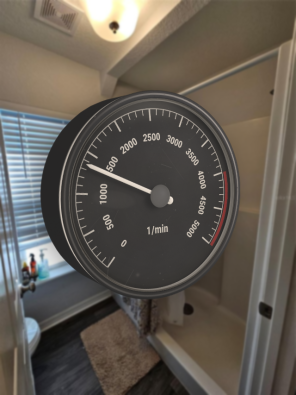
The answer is 1350 rpm
